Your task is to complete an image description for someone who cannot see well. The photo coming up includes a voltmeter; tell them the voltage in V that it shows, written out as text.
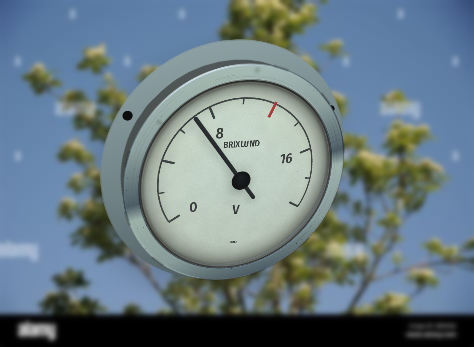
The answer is 7 V
